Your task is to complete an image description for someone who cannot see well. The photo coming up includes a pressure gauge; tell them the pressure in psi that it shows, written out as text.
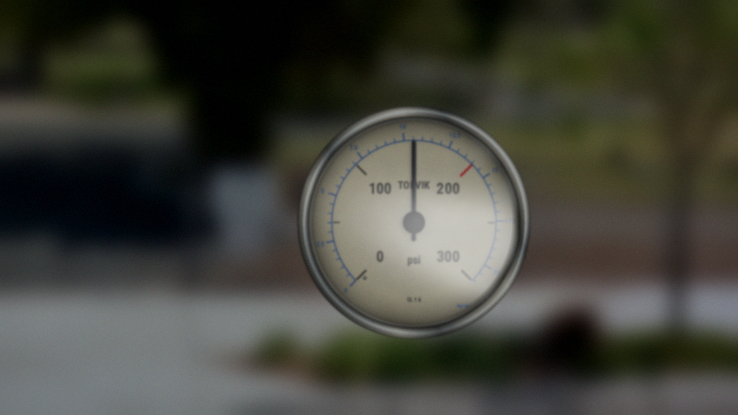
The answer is 150 psi
